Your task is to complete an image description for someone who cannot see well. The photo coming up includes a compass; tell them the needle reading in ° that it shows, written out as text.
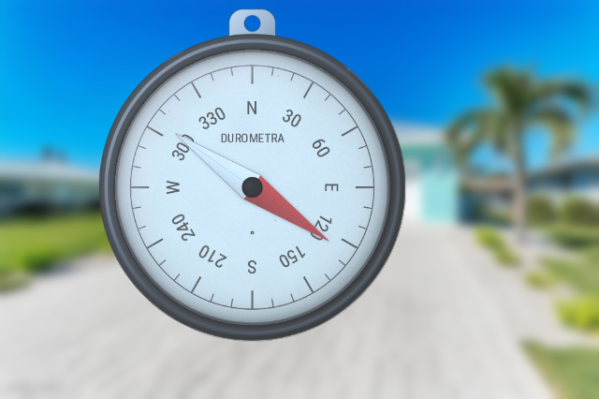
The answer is 125 °
